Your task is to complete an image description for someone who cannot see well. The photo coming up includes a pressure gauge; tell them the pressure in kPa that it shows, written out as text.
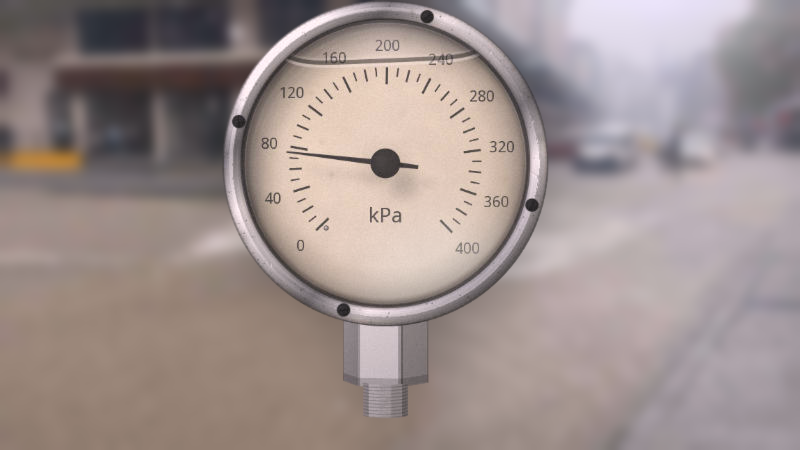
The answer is 75 kPa
